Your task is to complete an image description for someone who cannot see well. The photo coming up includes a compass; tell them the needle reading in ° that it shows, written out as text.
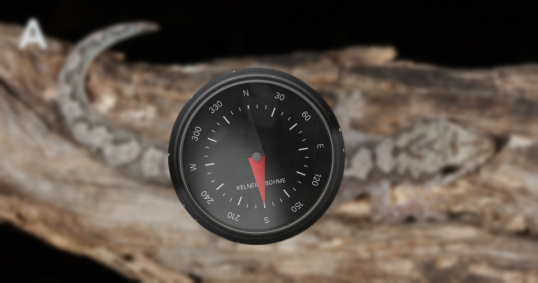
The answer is 180 °
